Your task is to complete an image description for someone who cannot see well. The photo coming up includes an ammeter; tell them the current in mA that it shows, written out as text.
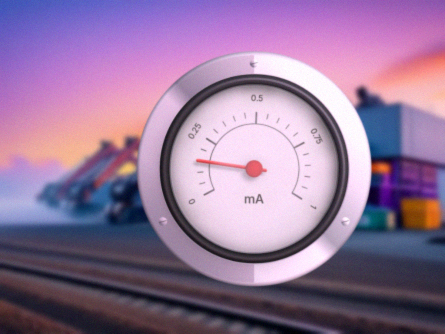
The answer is 0.15 mA
